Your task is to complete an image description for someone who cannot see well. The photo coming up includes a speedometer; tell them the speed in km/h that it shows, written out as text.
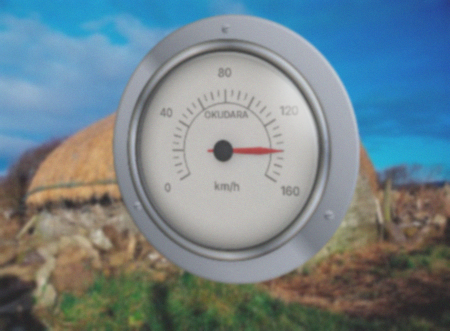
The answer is 140 km/h
